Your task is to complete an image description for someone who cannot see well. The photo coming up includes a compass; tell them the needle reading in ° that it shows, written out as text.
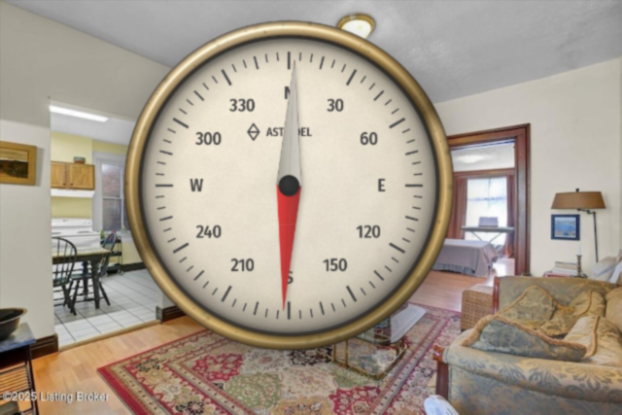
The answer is 182.5 °
